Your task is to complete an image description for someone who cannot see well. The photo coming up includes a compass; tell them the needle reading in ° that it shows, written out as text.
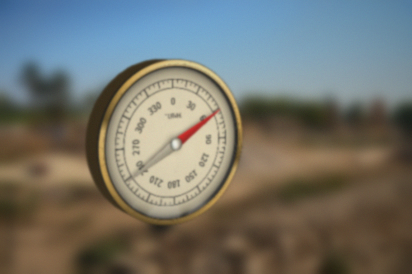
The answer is 60 °
